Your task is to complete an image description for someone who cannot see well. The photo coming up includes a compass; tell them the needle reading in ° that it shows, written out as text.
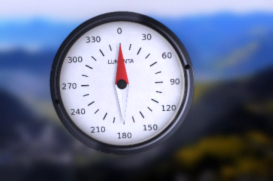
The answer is 0 °
